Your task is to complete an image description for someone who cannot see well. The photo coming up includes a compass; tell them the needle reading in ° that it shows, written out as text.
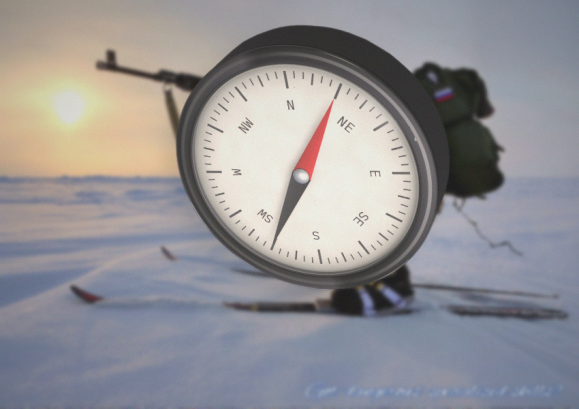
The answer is 30 °
